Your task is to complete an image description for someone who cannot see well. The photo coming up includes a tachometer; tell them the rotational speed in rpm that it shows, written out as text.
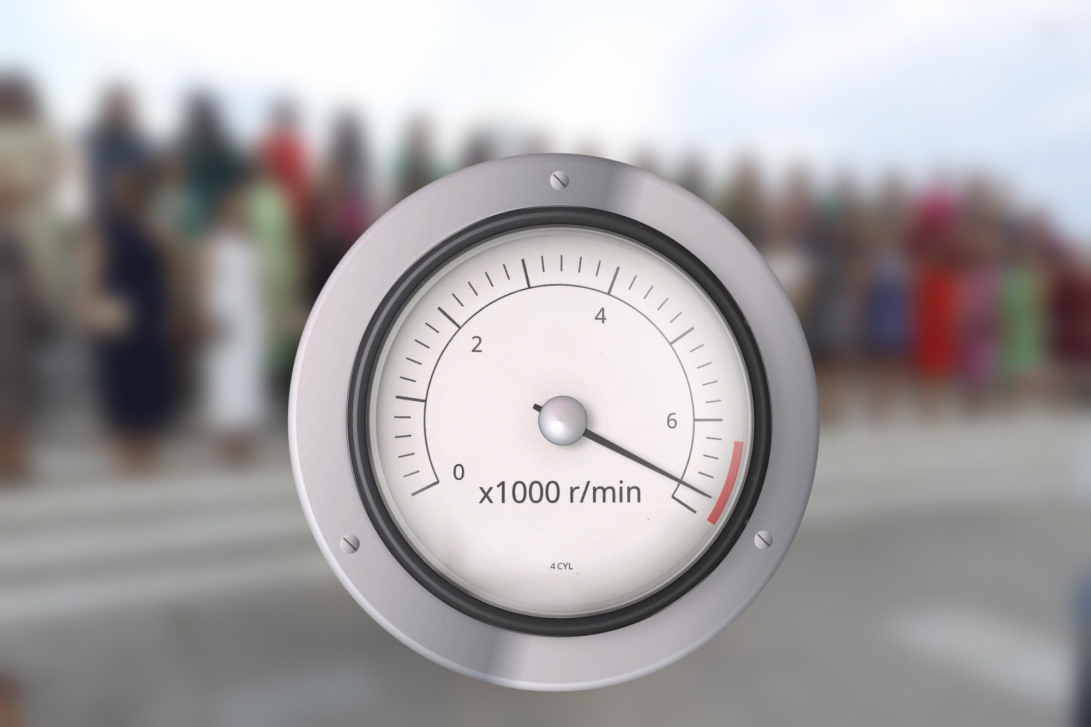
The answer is 6800 rpm
